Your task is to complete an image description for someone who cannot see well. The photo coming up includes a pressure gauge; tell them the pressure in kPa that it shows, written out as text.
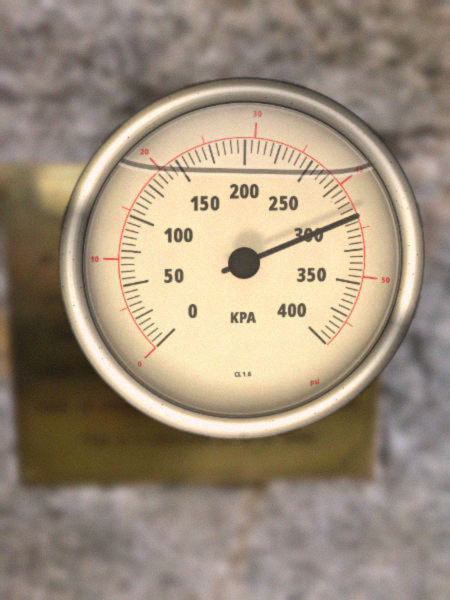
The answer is 300 kPa
